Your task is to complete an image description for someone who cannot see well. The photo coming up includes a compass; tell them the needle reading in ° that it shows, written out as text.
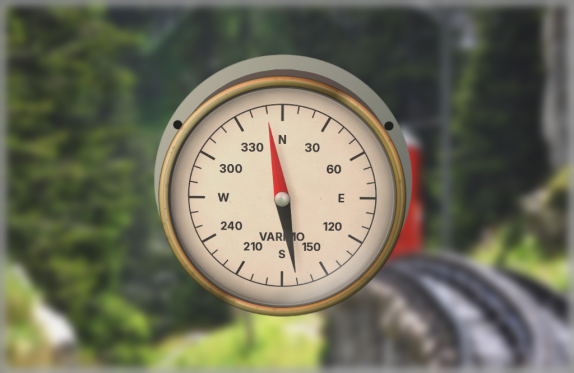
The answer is 350 °
